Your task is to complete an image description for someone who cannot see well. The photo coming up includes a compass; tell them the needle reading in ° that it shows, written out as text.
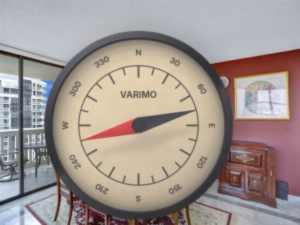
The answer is 255 °
